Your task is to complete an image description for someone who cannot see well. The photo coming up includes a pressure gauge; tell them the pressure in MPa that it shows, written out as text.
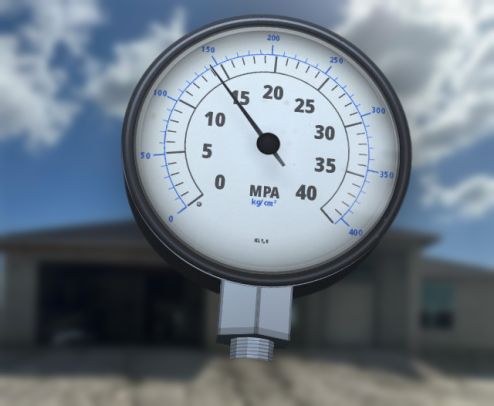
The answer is 14 MPa
